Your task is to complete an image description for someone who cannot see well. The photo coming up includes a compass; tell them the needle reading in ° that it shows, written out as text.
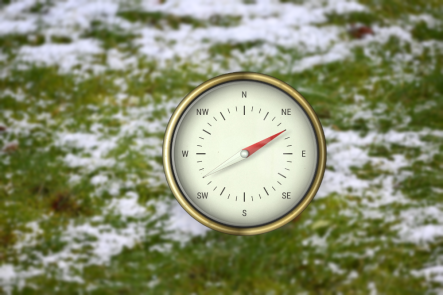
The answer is 60 °
